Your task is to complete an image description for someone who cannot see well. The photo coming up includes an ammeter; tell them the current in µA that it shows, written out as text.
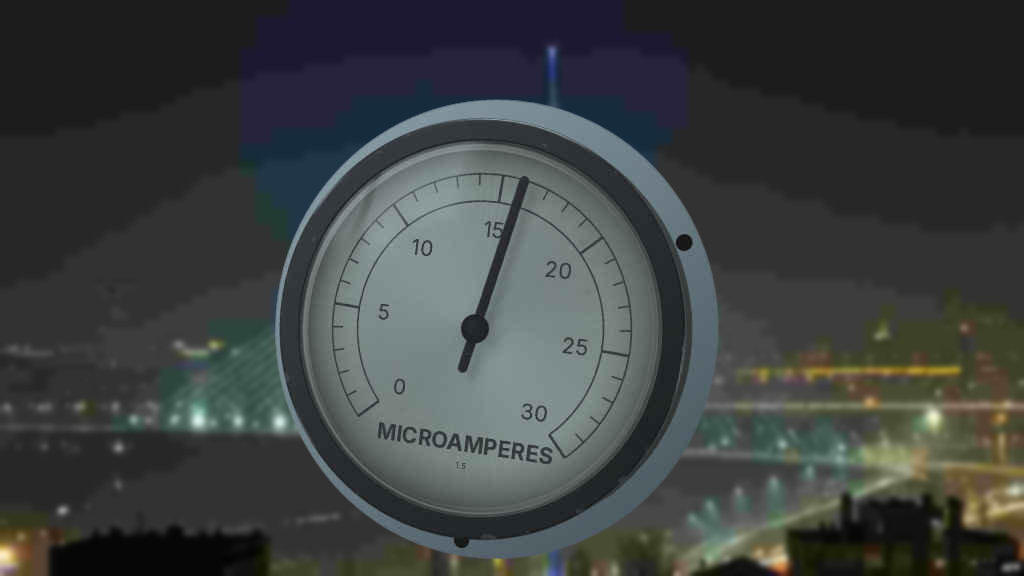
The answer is 16 µA
